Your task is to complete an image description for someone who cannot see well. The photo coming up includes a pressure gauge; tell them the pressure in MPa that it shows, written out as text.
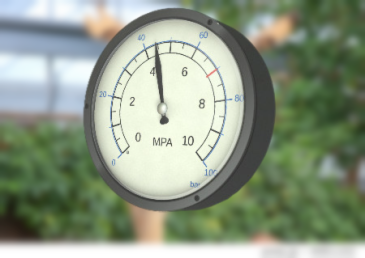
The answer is 4.5 MPa
